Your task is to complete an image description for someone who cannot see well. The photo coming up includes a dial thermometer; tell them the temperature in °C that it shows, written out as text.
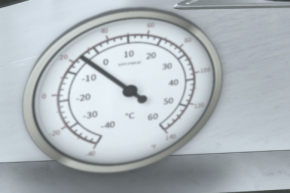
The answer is -4 °C
